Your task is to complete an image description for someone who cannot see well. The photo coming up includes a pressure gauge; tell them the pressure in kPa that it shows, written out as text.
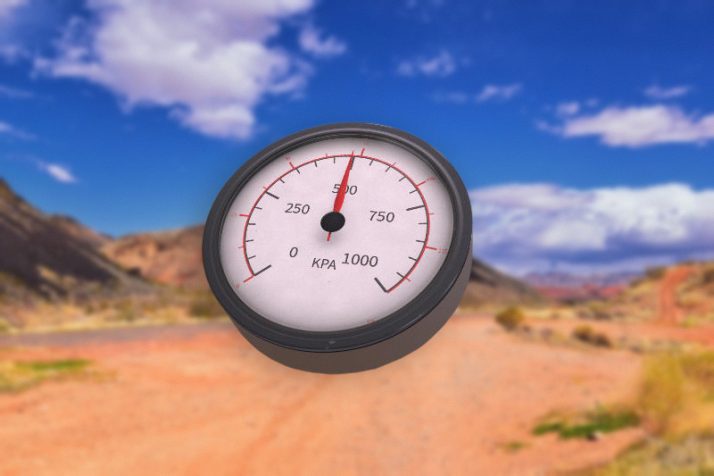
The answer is 500 kPa
